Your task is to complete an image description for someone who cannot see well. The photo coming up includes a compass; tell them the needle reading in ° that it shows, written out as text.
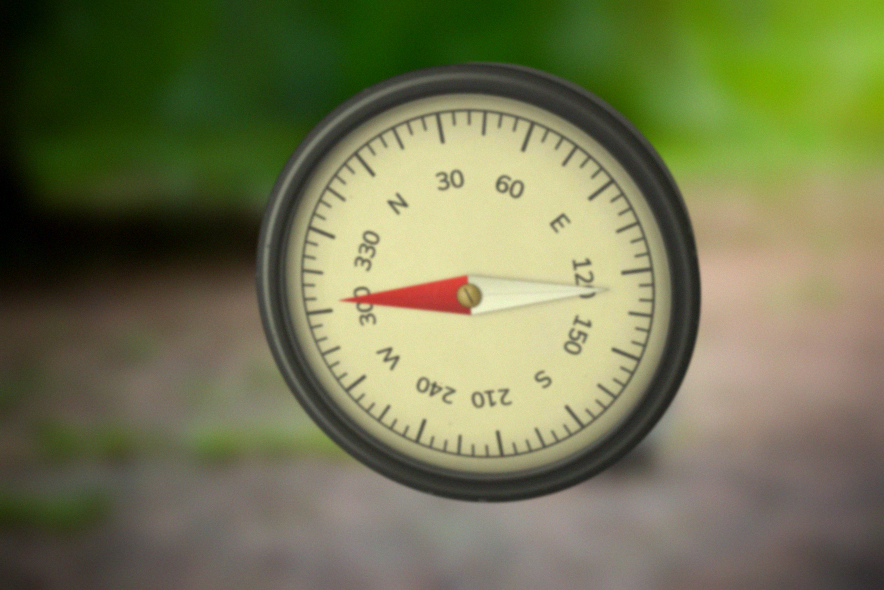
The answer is 305 °
